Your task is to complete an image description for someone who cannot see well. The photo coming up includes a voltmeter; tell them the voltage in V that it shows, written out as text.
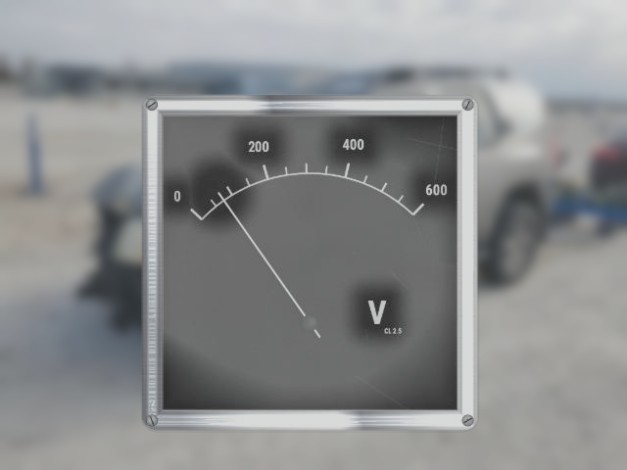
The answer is 75 V
